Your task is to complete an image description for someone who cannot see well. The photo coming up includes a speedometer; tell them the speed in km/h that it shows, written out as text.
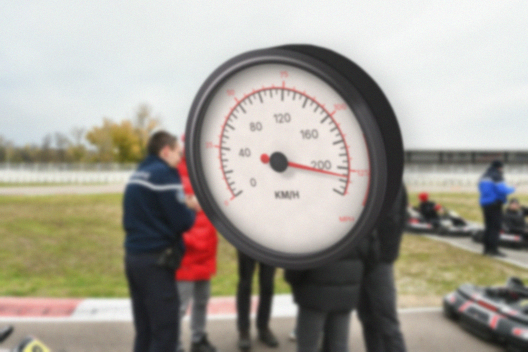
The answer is 205 km/h
